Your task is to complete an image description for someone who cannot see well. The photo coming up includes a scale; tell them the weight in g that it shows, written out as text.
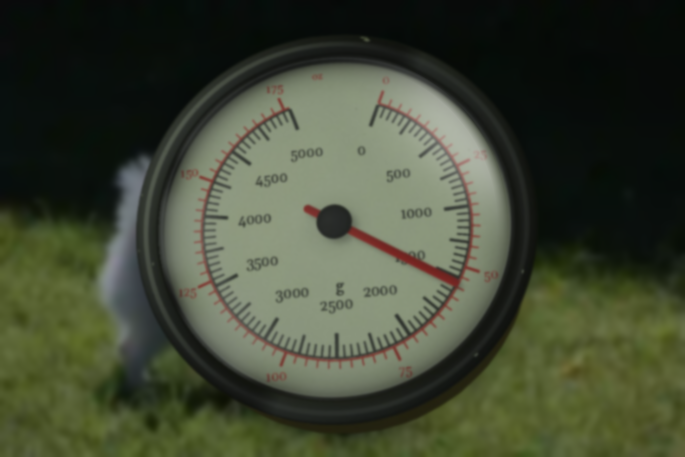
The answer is 1550 g
